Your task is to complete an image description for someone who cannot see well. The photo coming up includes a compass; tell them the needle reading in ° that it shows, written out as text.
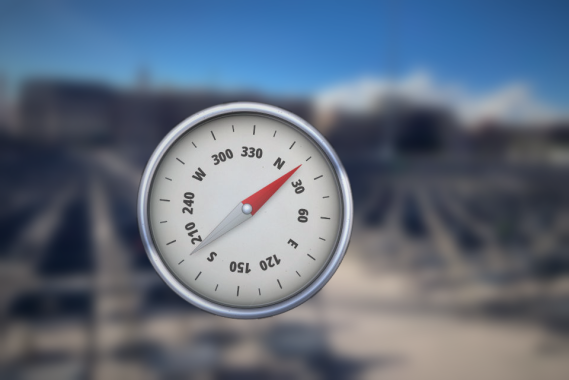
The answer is 15 °
